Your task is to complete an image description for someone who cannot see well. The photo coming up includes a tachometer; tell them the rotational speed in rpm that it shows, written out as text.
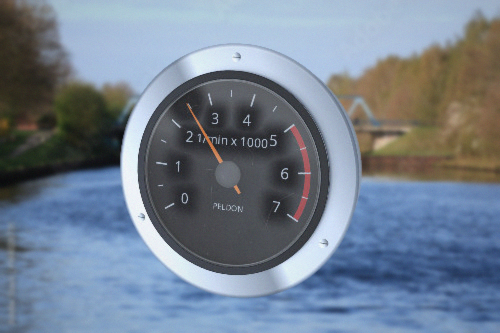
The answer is 2500 rpm
